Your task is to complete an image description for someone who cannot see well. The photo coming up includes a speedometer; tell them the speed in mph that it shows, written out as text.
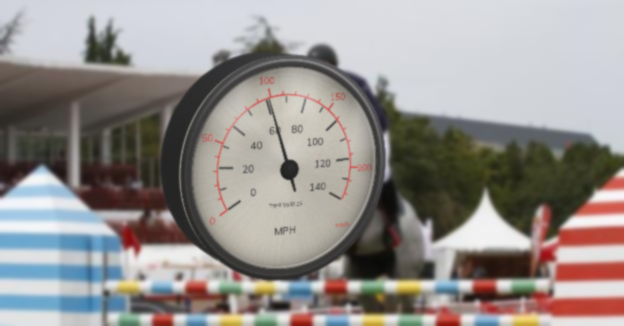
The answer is 60 mph
